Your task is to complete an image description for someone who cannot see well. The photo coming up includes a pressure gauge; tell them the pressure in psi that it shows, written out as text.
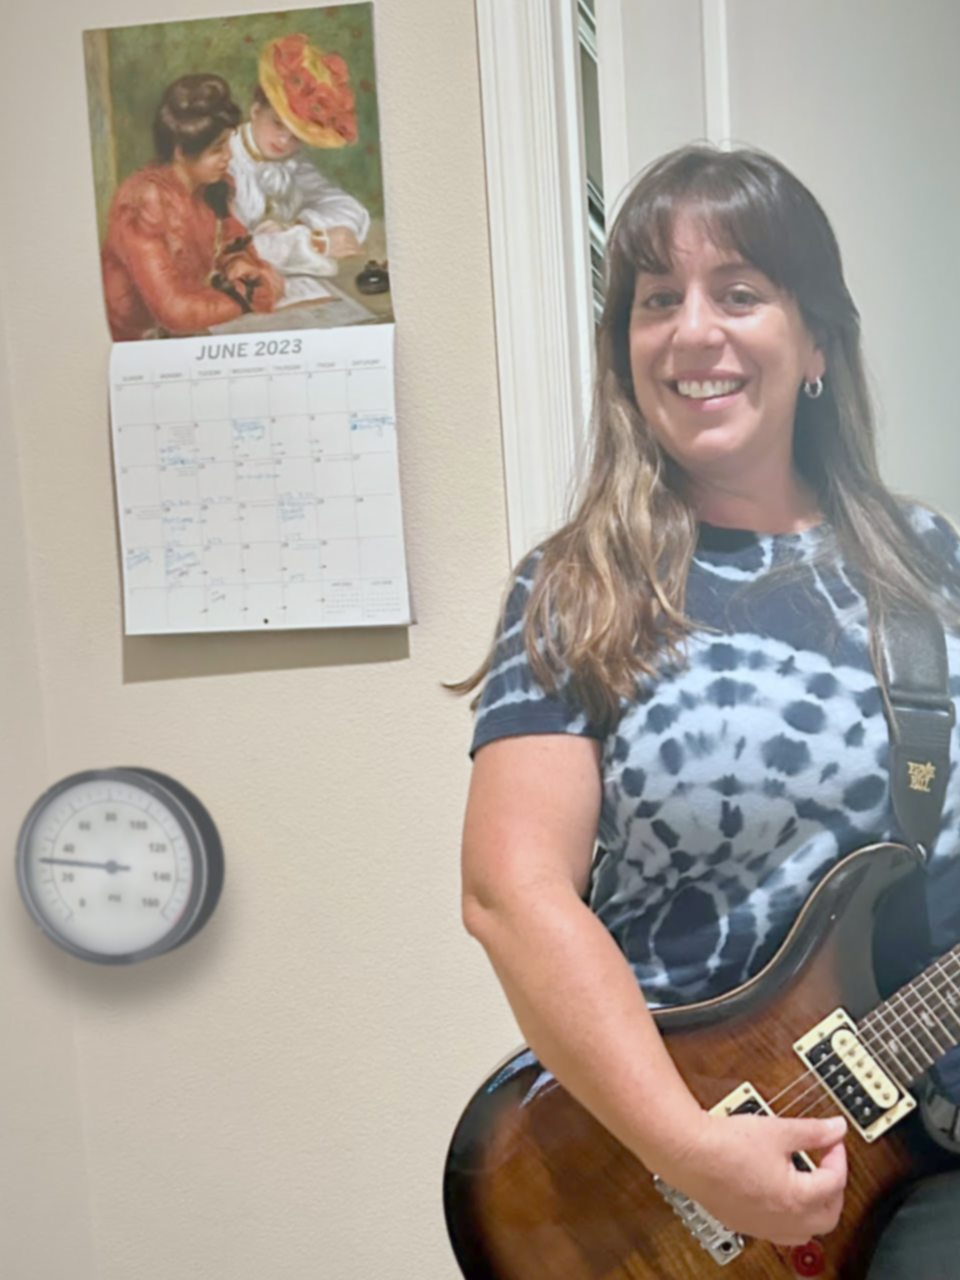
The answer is 30 psi
